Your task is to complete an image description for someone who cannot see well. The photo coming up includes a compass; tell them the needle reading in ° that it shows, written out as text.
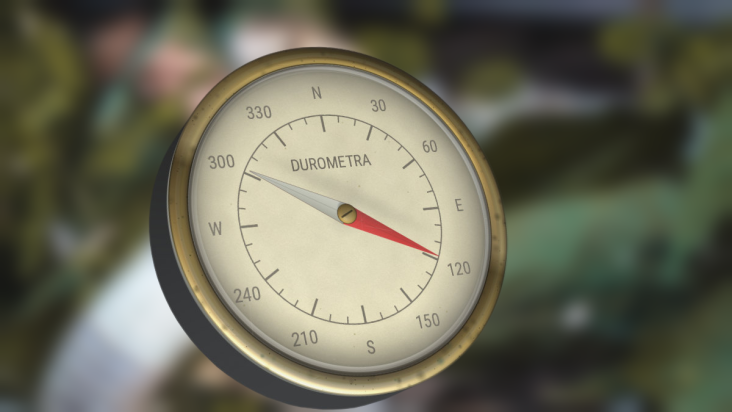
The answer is 120 °
